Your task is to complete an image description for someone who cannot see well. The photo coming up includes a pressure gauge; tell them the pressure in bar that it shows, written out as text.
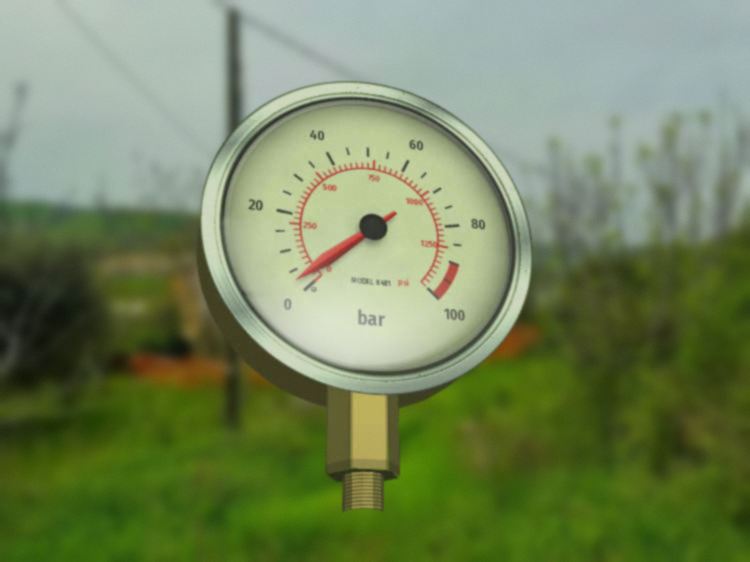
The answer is 2.5 bar
